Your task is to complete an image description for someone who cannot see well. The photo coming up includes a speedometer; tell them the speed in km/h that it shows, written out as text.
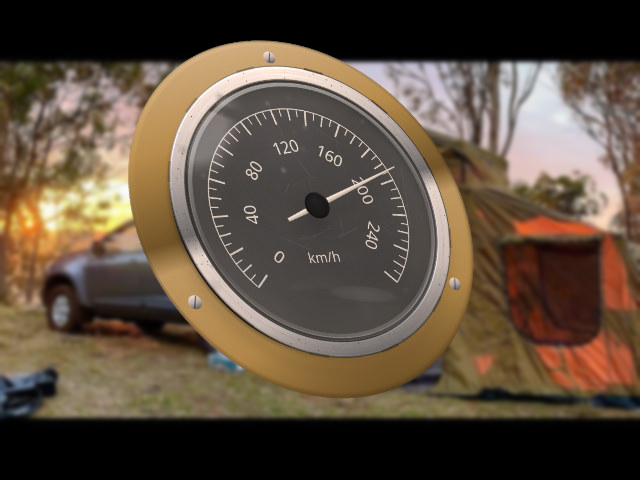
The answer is 195 km/h
